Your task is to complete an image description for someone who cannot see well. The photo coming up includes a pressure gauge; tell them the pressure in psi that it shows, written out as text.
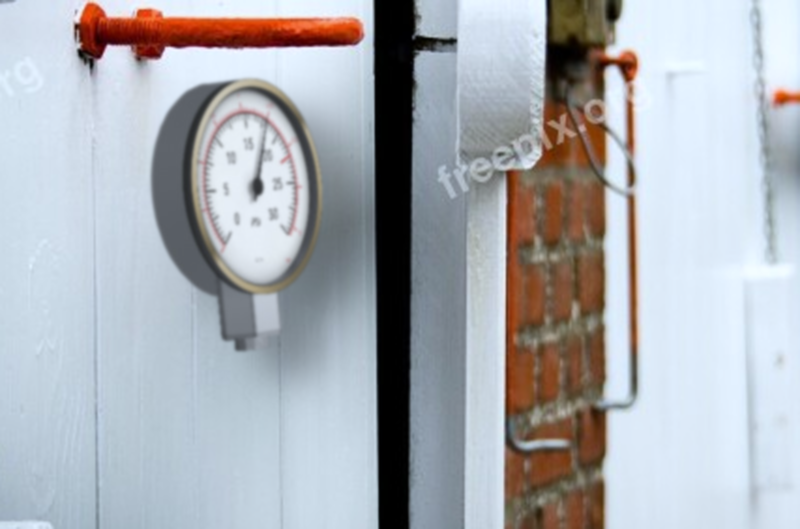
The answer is 17.5 psi
